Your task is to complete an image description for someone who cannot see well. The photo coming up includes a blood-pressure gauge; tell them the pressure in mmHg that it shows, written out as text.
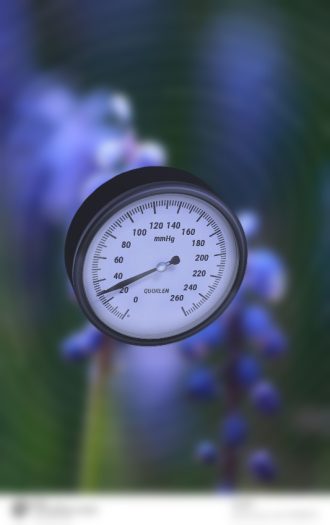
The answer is 30 mmHg
